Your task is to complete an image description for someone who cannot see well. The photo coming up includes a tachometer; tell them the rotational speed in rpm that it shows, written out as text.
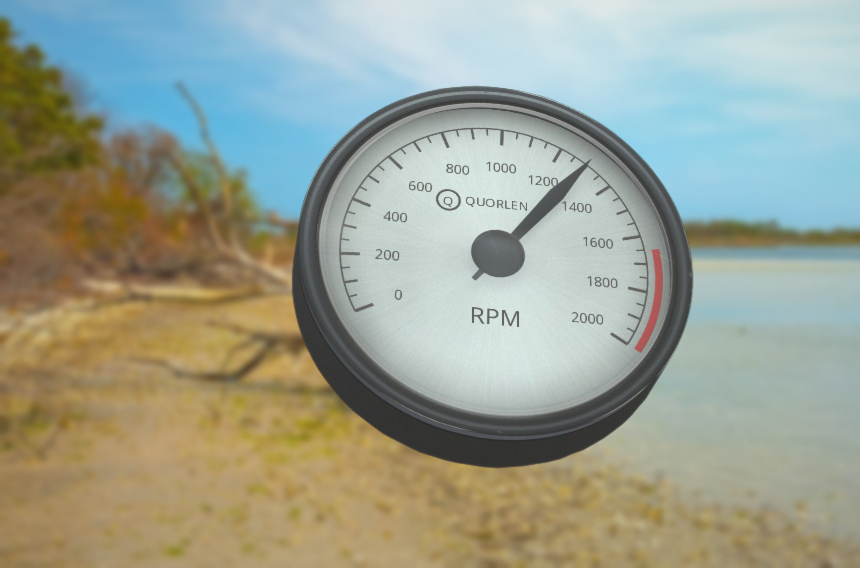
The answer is 1300 rpm
